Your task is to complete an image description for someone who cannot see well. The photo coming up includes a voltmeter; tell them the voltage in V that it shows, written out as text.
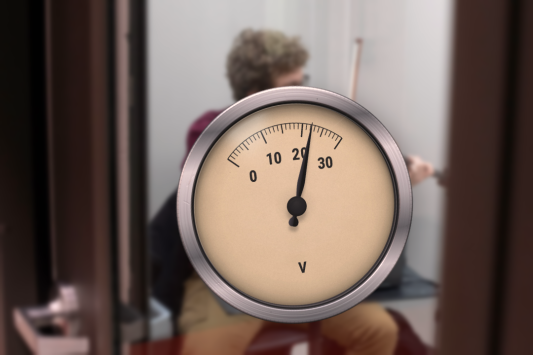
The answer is 22 V
